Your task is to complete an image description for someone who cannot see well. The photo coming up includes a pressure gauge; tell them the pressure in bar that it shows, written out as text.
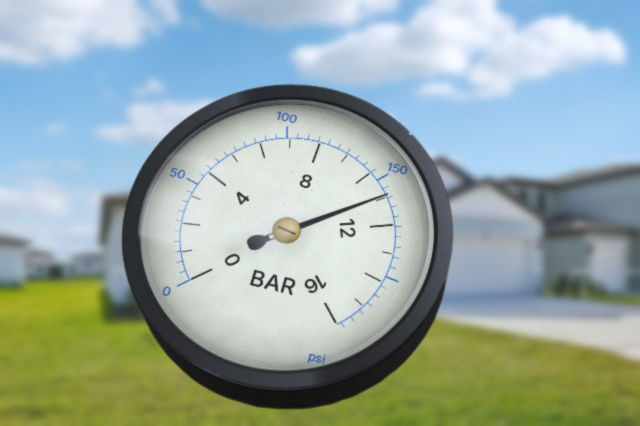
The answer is 11 bar
